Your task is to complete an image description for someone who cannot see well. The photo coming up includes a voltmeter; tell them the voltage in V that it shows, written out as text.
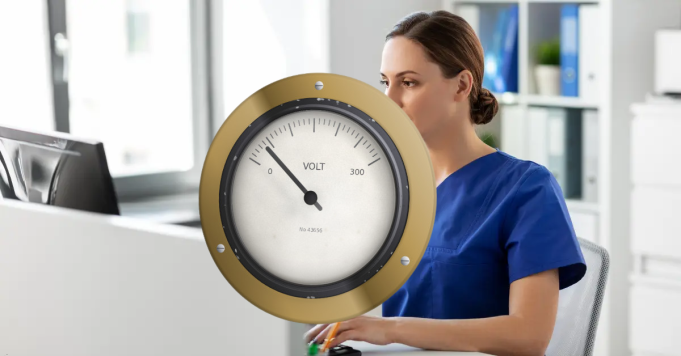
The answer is 40 V
